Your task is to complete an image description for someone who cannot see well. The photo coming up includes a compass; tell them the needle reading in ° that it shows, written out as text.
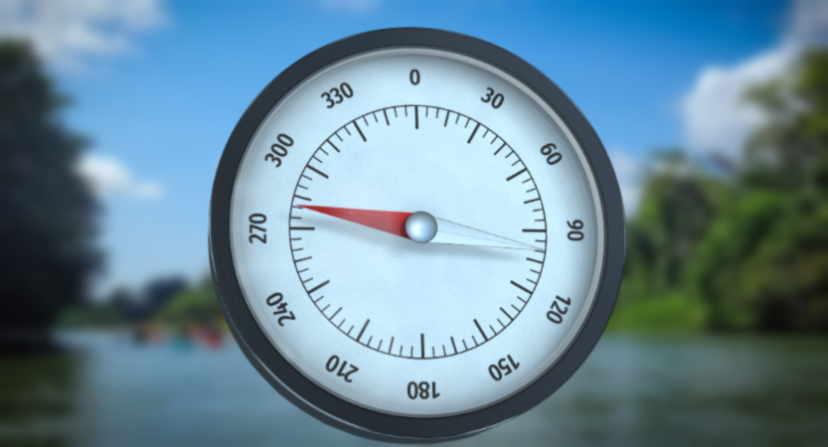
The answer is 280 °
